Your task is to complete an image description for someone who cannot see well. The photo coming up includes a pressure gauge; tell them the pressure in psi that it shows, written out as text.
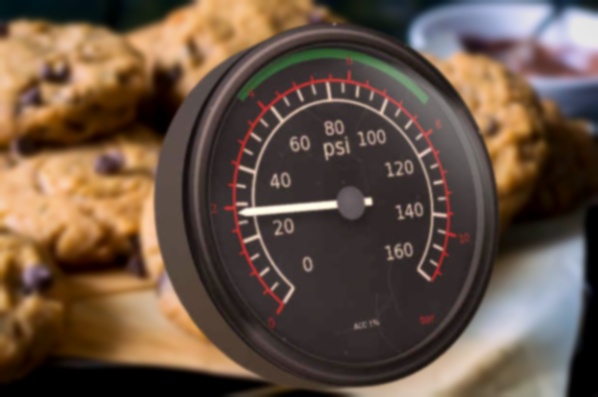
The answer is 27.5 psi
